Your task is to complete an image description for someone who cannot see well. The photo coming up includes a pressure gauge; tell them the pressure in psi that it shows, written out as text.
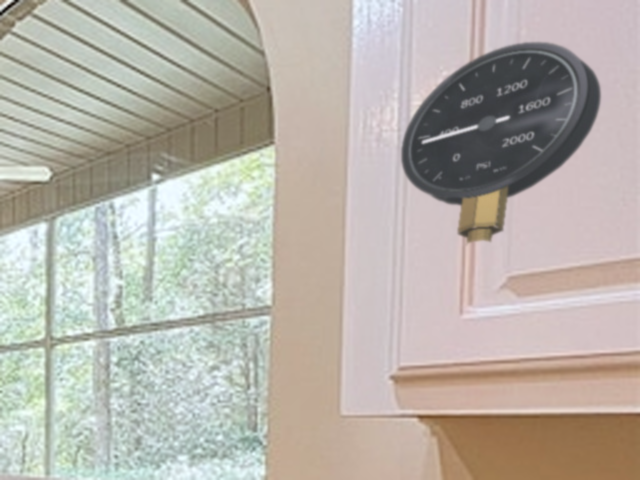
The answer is 350 psi
